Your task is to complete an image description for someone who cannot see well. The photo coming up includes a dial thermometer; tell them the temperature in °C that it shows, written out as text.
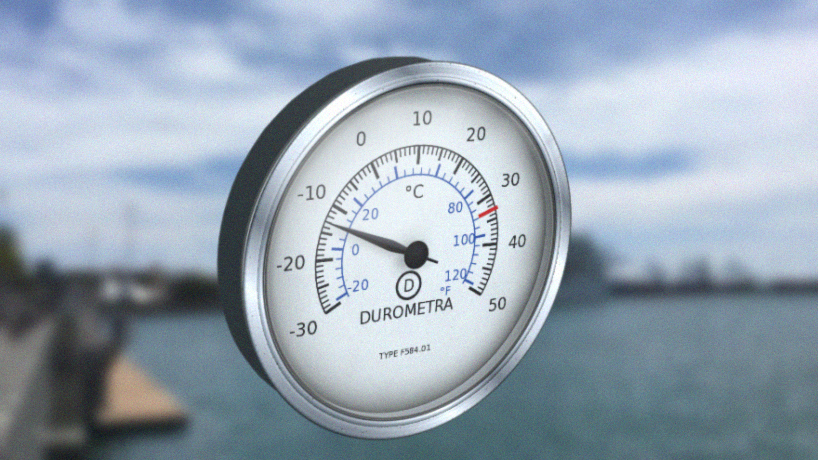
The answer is -13 °C
